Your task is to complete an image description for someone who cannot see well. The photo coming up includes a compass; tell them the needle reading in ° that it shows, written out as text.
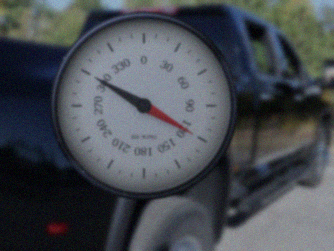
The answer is 120 °
